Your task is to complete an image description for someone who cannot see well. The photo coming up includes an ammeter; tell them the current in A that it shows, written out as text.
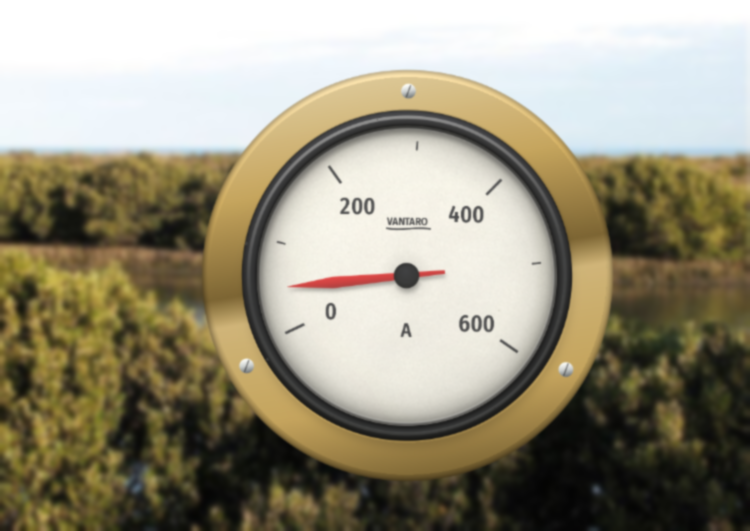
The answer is 50 A
